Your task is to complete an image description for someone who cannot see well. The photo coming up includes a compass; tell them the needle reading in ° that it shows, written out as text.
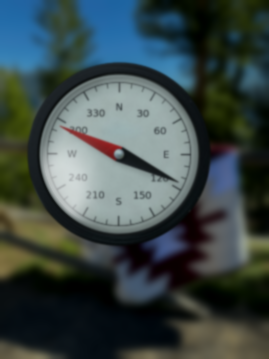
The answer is 295 °
